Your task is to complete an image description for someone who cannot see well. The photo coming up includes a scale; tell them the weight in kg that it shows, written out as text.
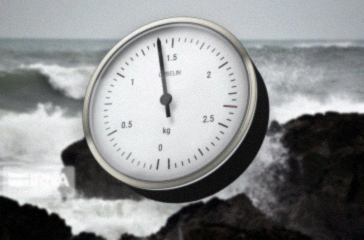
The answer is 1.4 kg
